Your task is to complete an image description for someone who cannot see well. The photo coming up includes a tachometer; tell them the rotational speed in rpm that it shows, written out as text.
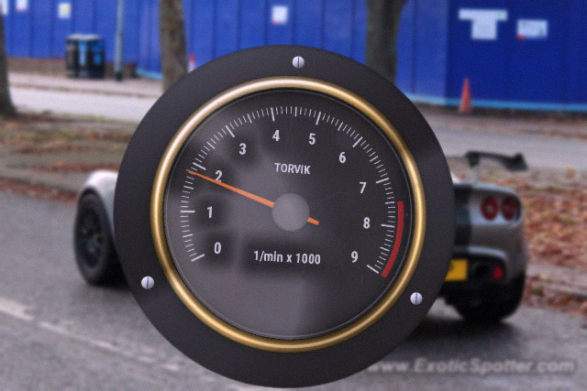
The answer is 1800 rpm
